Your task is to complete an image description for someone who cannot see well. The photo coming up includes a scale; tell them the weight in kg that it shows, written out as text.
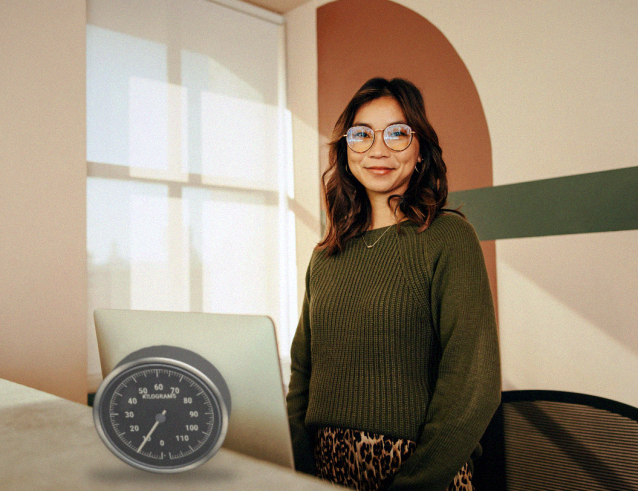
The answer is 10 kg
